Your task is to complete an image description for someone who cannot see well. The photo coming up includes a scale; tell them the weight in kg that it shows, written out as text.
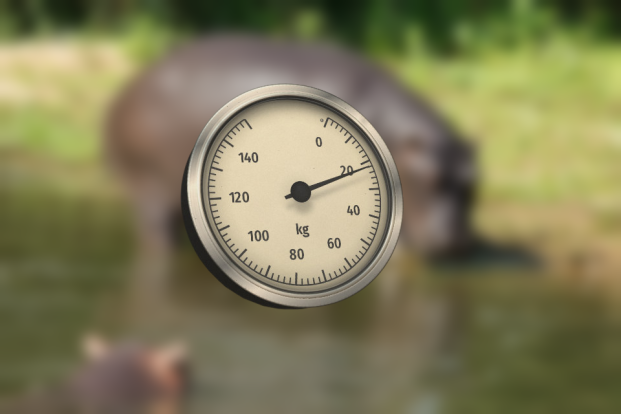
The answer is 22 kg
